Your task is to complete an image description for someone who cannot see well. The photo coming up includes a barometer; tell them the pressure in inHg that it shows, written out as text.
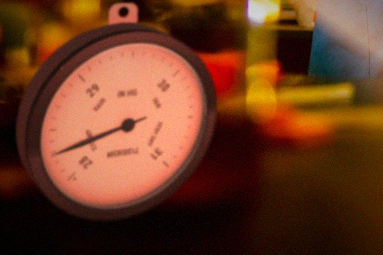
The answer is 28.3 inHg
